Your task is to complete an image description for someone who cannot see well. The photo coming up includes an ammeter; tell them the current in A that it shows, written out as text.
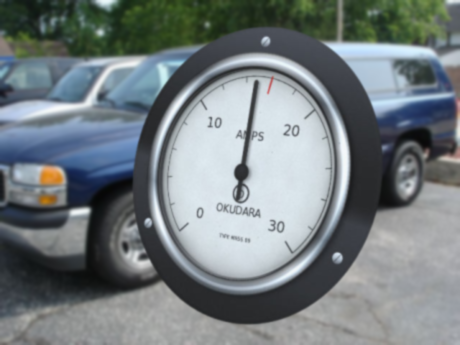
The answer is 15 A
